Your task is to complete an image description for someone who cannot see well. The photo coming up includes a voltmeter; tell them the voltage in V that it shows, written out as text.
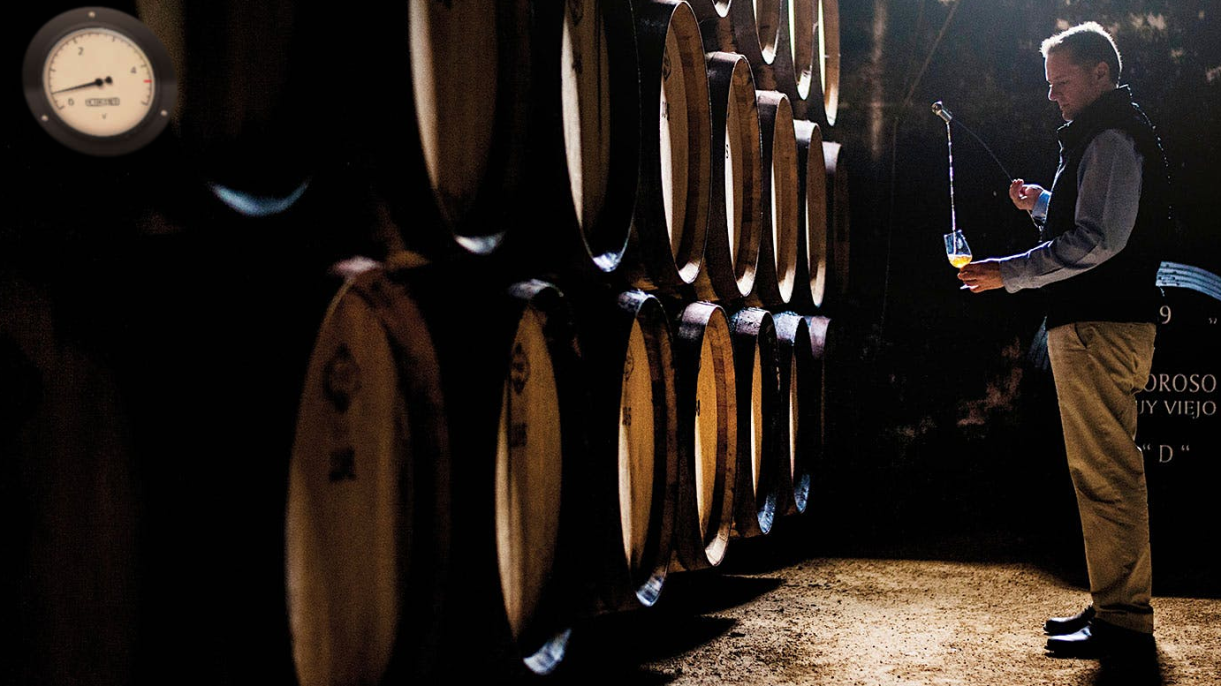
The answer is 0.4 V
